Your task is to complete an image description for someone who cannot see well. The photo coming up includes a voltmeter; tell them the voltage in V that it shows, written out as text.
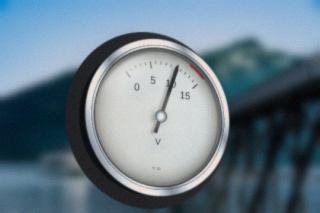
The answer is 10 V
